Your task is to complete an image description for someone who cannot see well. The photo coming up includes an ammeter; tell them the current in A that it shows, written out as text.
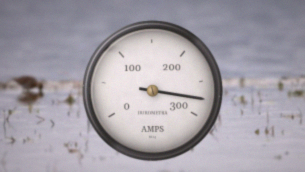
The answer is 275 A
